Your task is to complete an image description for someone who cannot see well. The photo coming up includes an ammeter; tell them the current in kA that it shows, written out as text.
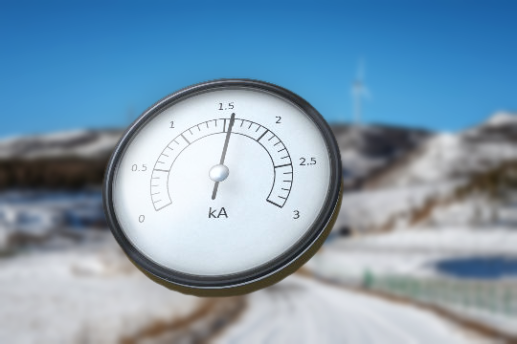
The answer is 1.6 kA
